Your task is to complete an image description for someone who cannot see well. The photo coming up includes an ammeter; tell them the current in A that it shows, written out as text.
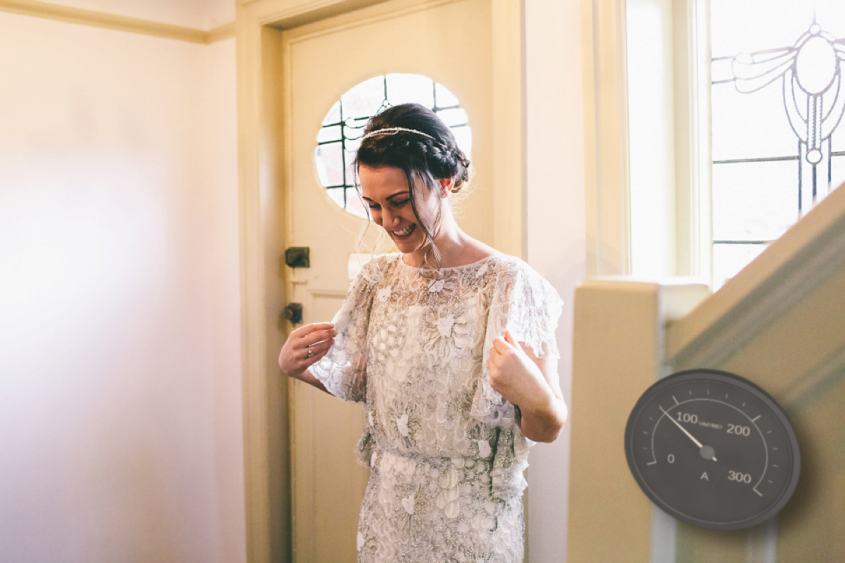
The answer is 80 A
